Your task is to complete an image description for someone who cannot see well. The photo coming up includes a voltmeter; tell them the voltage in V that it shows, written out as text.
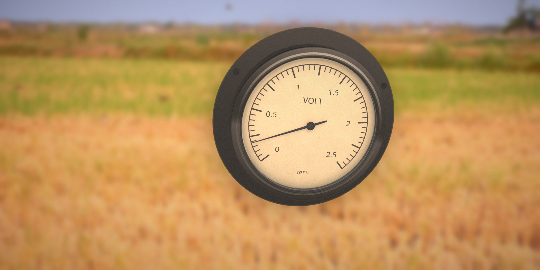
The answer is 0.2 V
